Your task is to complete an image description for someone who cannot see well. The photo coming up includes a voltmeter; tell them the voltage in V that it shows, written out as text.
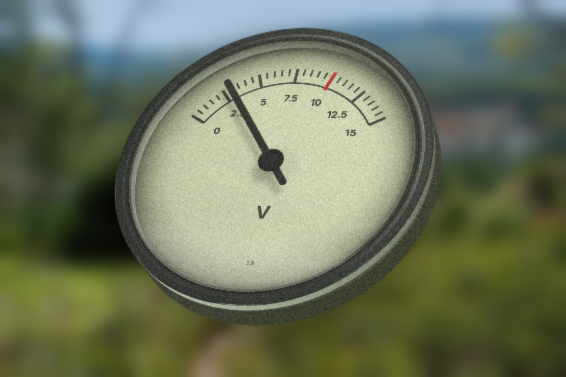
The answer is 3 V
